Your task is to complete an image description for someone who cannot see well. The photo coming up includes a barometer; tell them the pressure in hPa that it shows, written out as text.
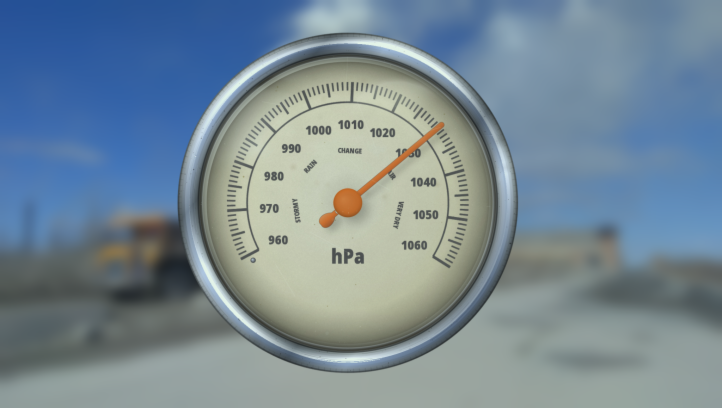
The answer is 1030 hPa
